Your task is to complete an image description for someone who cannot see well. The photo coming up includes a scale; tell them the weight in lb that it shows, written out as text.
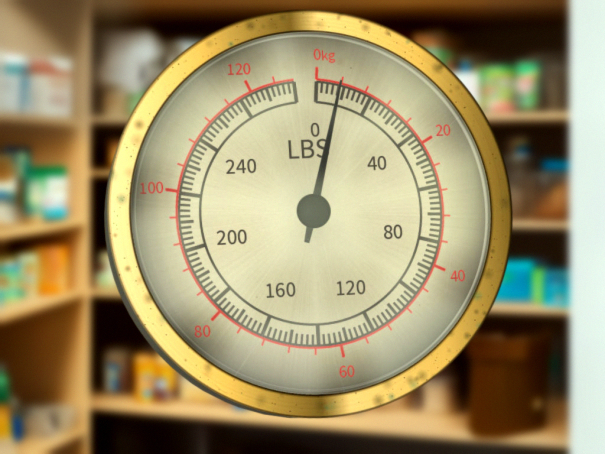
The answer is 8 lb
